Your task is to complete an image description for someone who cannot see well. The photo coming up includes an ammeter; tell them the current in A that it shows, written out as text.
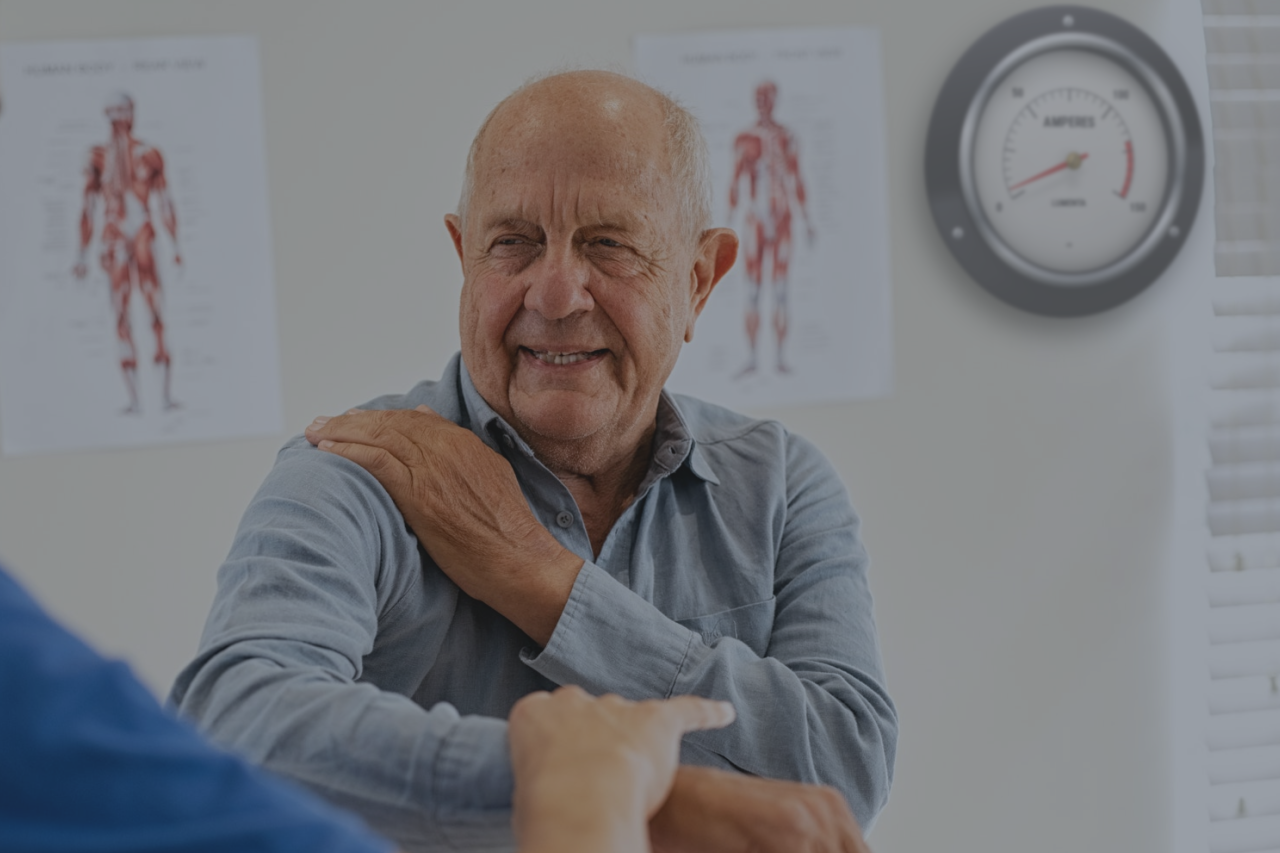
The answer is 5 A
